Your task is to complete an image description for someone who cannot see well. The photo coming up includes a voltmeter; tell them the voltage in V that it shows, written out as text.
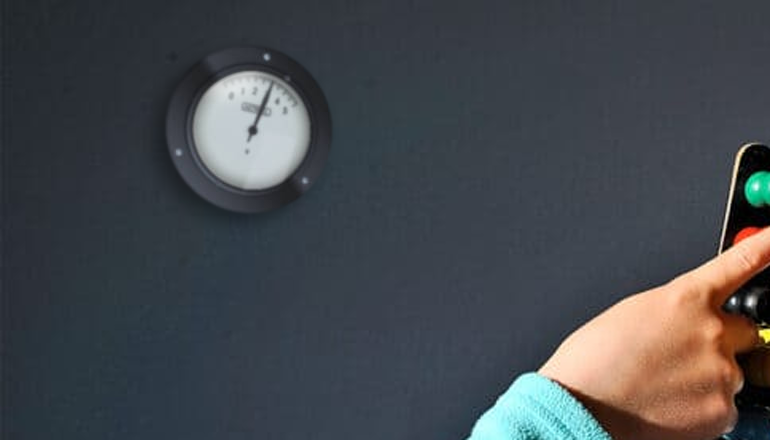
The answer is 3 V
